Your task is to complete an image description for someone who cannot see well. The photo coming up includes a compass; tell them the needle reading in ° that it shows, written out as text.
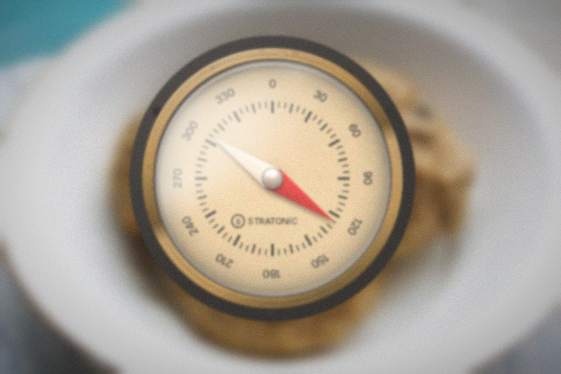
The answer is 125 °
